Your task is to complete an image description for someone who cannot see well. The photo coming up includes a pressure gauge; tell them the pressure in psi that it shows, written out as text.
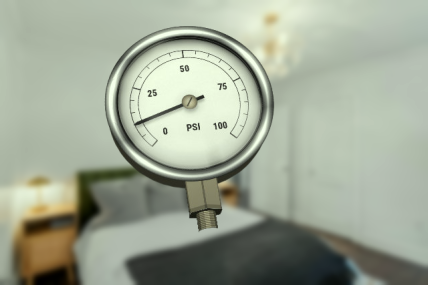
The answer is 10 psi
